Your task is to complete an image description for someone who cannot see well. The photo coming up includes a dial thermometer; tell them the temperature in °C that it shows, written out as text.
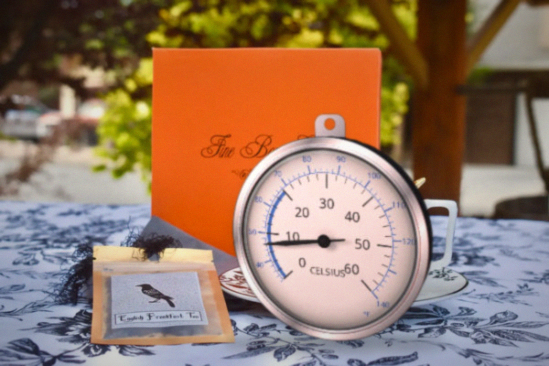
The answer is 8 °C
